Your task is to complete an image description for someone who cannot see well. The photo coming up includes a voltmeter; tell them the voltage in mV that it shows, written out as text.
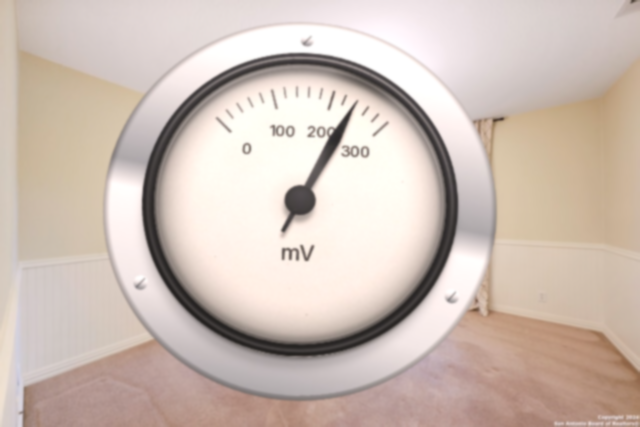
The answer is 240 mV
